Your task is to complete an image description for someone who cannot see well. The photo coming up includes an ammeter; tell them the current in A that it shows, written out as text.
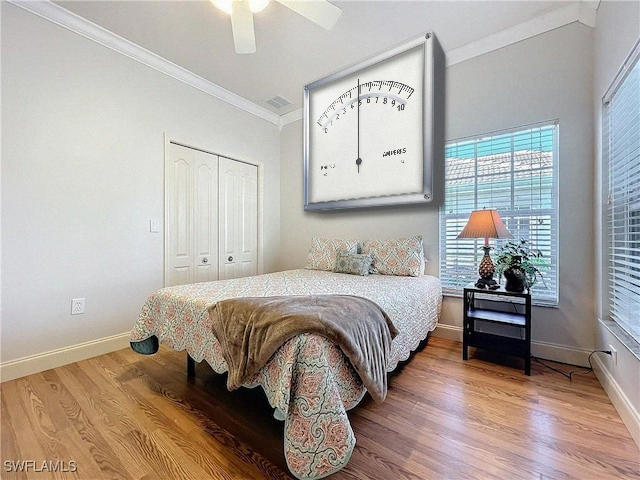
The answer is 5 A
